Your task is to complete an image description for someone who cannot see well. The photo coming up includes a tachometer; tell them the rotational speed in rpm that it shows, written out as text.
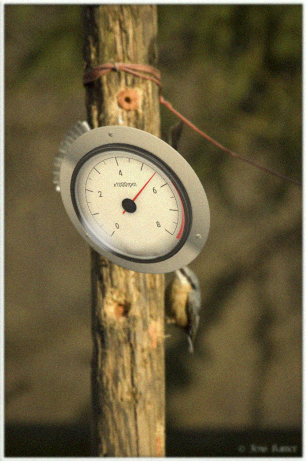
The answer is 5500 rpm
